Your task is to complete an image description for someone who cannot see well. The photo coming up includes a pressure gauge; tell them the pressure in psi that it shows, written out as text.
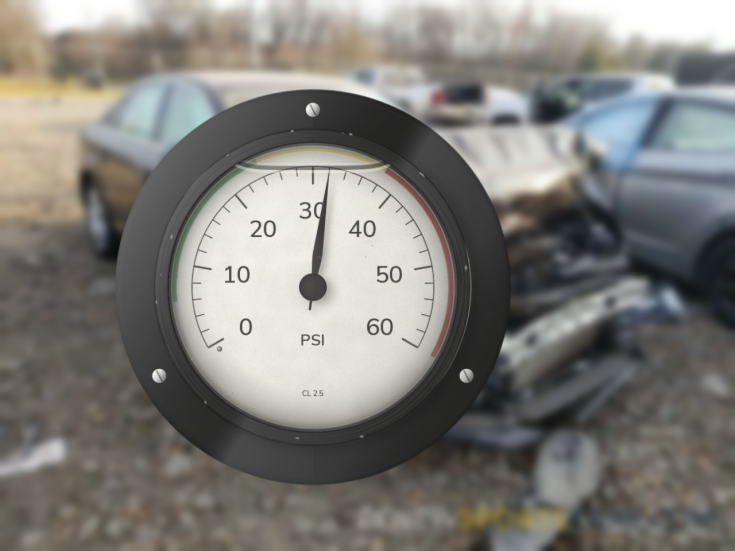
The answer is 32 psi
